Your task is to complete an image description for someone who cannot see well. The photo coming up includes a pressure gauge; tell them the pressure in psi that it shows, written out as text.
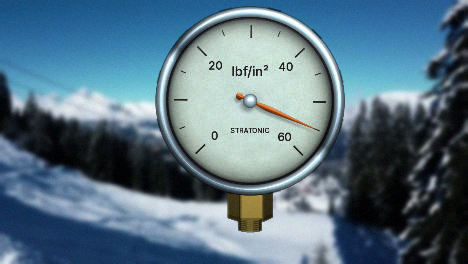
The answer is 55 psi
